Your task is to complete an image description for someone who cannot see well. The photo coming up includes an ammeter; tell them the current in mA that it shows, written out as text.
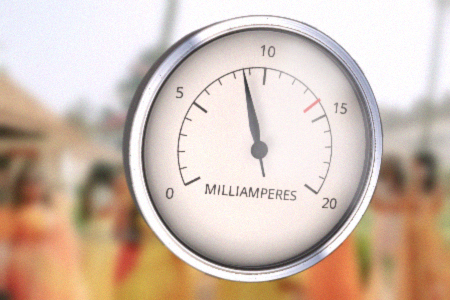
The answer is 8.5 mA
